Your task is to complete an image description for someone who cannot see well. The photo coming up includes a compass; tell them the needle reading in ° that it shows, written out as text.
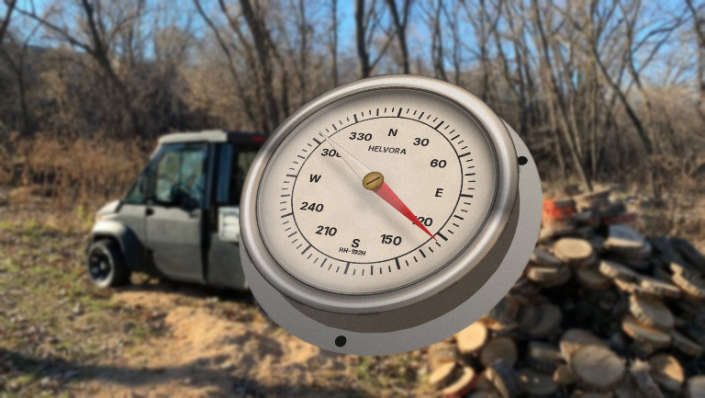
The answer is 125 °
